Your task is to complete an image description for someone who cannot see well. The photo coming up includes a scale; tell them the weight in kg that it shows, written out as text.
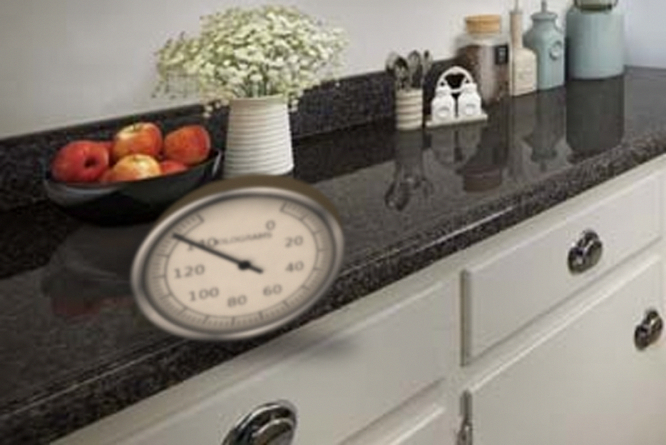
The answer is 140 kg
